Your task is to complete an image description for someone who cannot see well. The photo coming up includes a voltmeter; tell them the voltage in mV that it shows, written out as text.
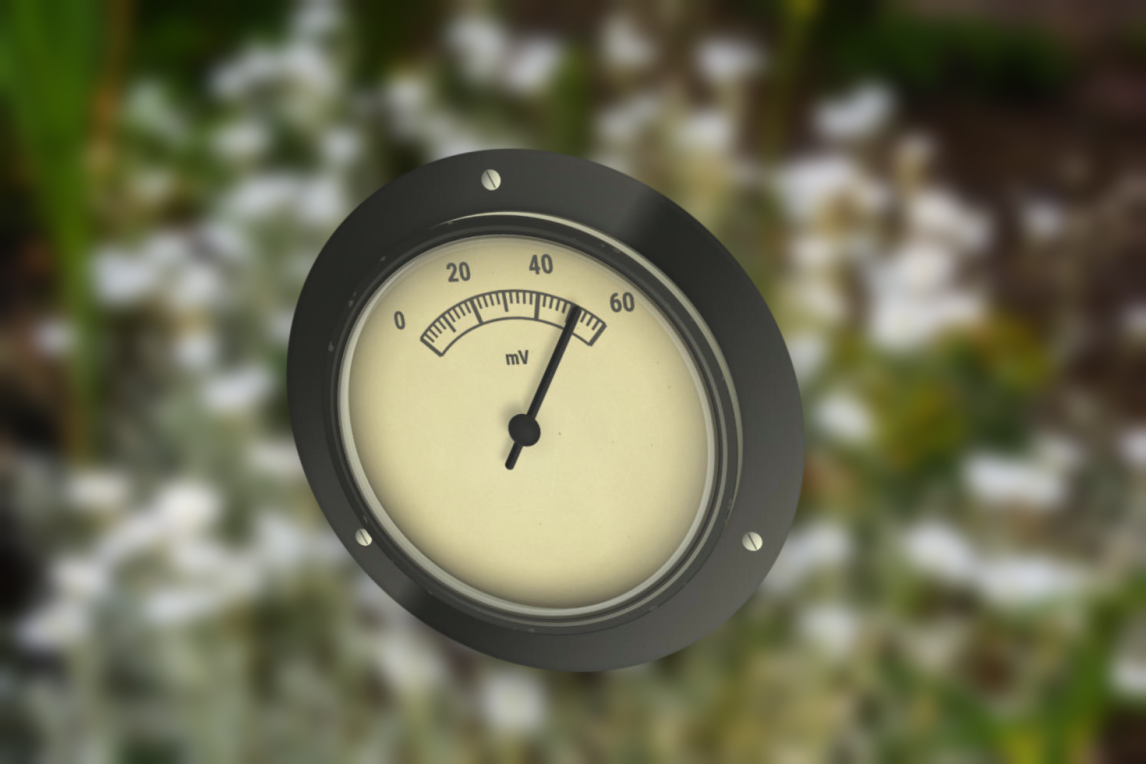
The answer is 52 mV
